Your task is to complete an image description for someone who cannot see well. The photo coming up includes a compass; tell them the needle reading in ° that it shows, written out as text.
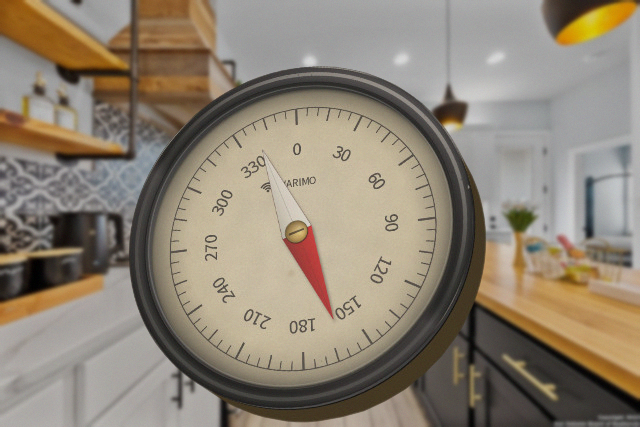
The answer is 160 °
